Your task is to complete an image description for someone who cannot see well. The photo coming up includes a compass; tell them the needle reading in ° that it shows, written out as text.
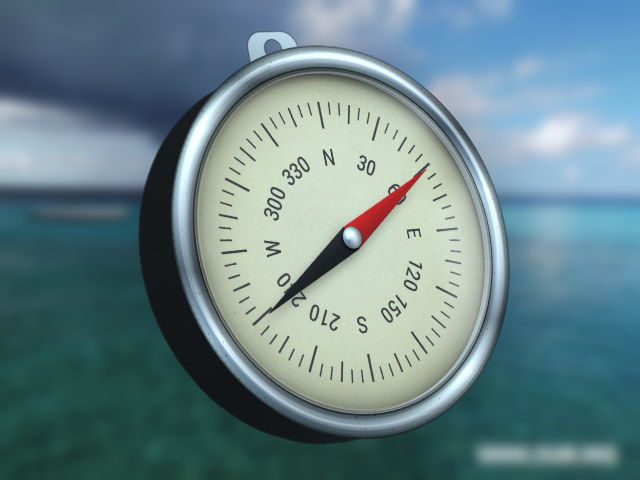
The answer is 60 °
